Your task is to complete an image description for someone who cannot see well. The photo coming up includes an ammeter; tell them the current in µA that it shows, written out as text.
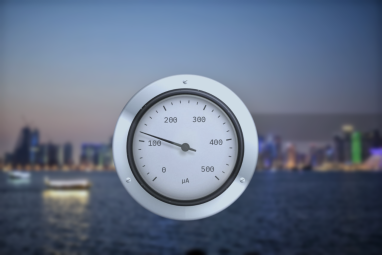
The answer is 120 µA
